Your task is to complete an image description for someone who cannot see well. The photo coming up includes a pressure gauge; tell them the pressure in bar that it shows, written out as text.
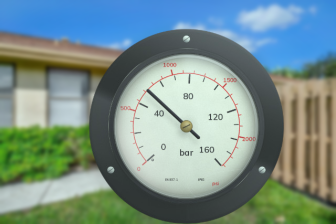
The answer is 50 bar
